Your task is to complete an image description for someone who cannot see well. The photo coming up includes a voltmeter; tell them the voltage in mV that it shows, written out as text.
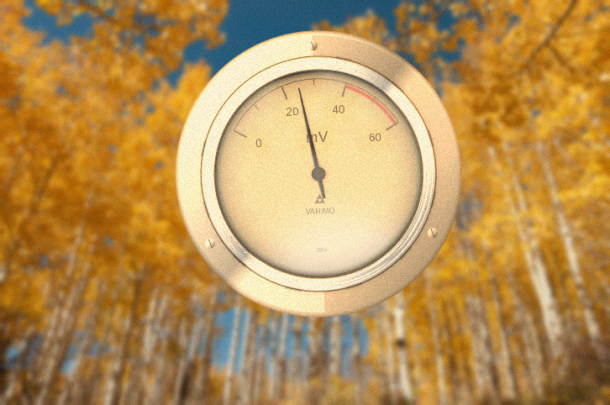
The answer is 25 mV
